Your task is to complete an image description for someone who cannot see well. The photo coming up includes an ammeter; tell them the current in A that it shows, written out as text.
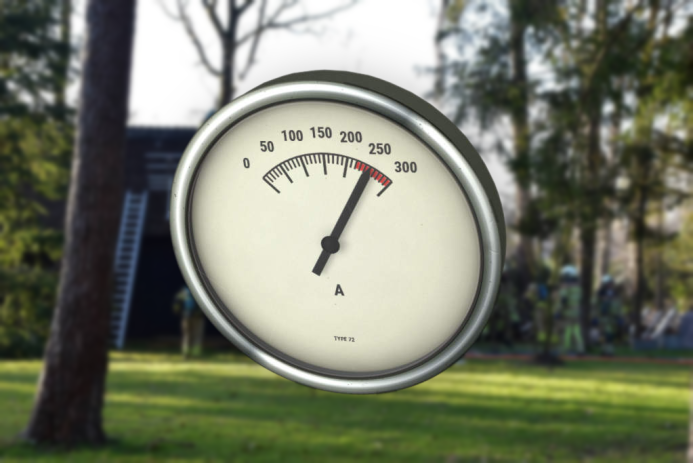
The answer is 250 A
